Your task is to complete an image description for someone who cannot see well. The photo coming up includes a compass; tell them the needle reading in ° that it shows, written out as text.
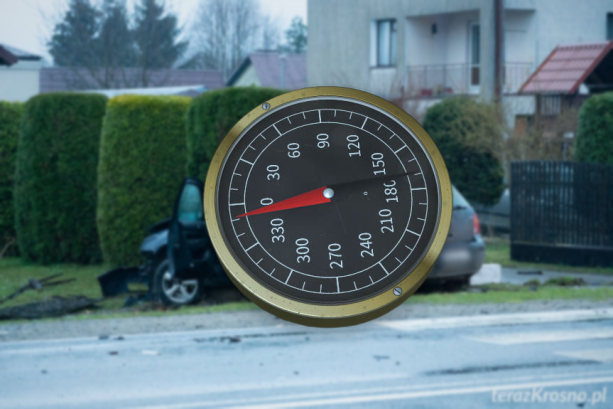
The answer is 350 °
